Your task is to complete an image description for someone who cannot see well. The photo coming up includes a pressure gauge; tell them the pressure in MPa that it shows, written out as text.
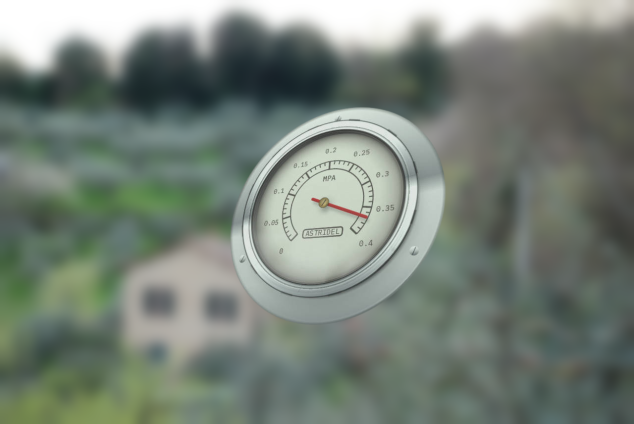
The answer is 0.37 MPa
